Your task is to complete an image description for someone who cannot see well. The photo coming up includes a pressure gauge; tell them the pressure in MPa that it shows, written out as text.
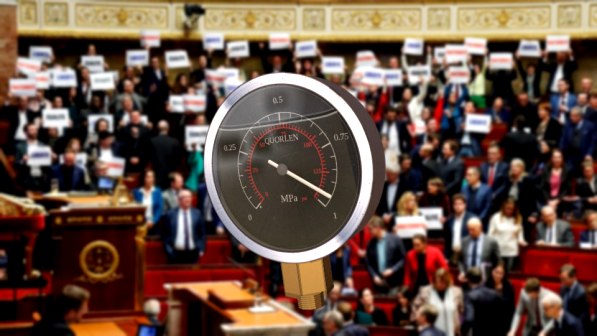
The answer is 0.95 MPa
